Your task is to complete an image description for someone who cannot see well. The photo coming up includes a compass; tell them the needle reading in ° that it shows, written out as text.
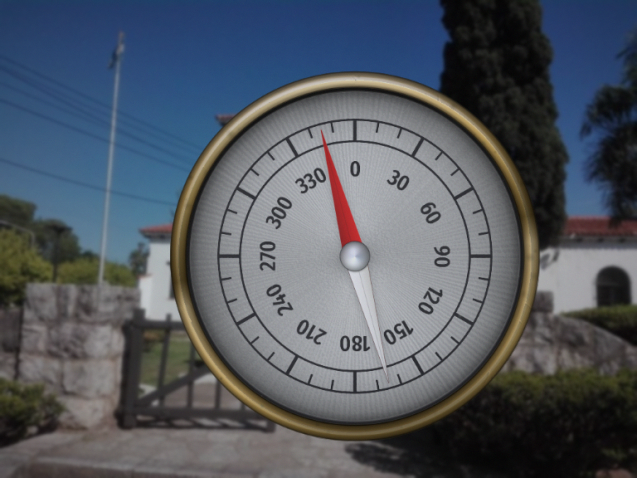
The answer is 345 °
